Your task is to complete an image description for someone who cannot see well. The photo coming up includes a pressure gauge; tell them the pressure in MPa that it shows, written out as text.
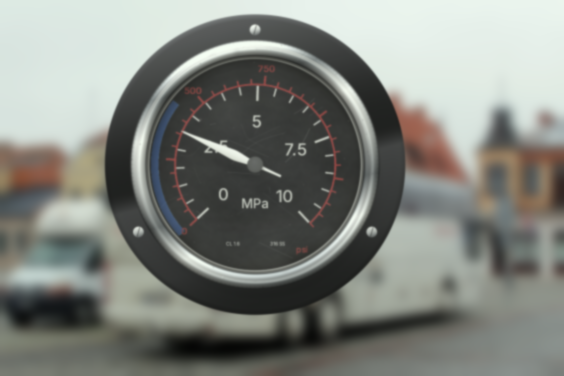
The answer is 2.5 MPa
